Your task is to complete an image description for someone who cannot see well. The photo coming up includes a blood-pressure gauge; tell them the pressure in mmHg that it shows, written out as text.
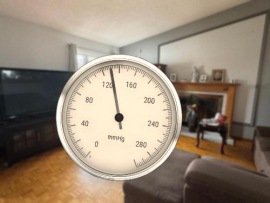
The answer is 130 mmHg
